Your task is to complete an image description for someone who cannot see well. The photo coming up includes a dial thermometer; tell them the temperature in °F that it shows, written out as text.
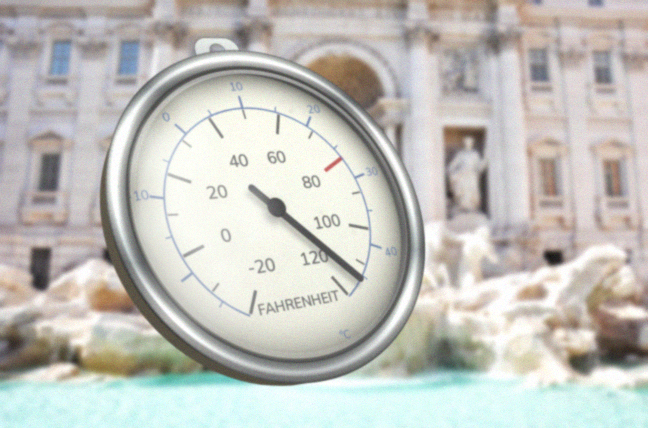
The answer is 115 °F
